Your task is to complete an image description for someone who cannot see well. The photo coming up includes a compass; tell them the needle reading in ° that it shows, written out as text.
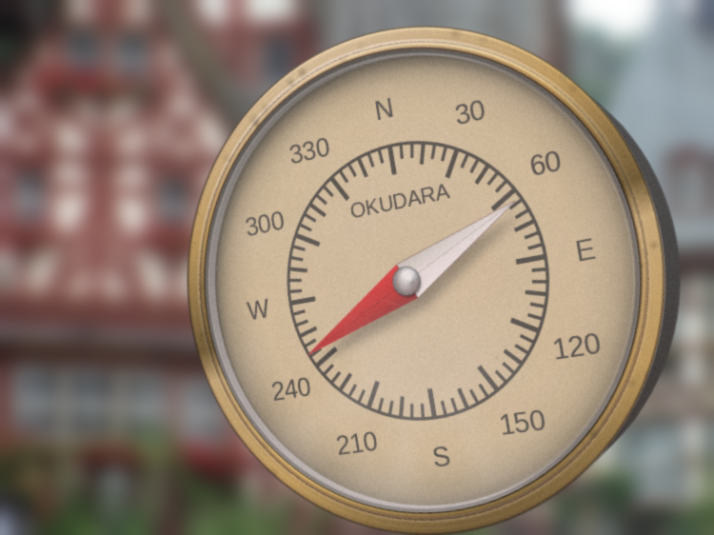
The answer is 245 °
